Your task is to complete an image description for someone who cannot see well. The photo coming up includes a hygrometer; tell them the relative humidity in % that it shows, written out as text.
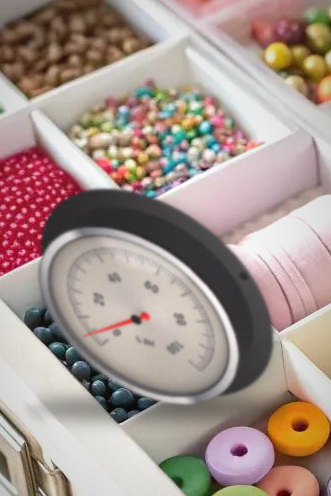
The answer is 5 %
